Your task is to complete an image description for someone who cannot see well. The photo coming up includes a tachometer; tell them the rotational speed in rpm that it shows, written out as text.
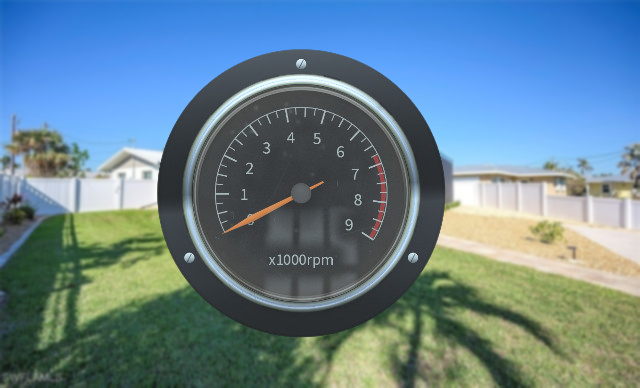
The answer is 0 rpm
